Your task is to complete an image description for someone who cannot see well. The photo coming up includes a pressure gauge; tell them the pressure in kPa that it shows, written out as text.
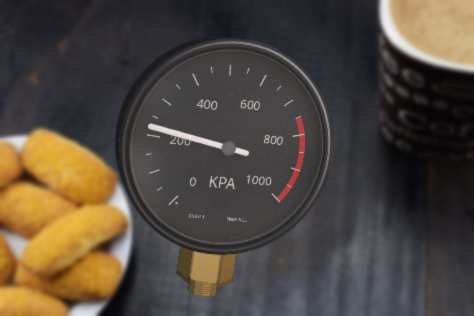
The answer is 225 kPa
